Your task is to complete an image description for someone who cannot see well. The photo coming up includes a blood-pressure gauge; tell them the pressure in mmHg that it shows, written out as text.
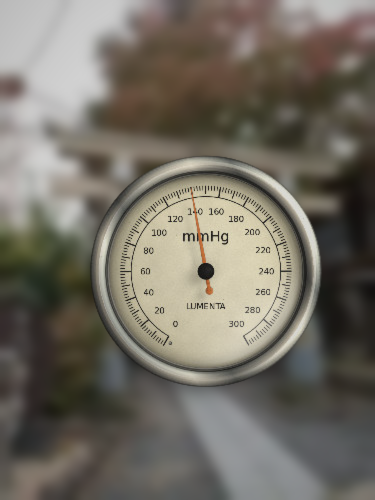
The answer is 140 mmHg
